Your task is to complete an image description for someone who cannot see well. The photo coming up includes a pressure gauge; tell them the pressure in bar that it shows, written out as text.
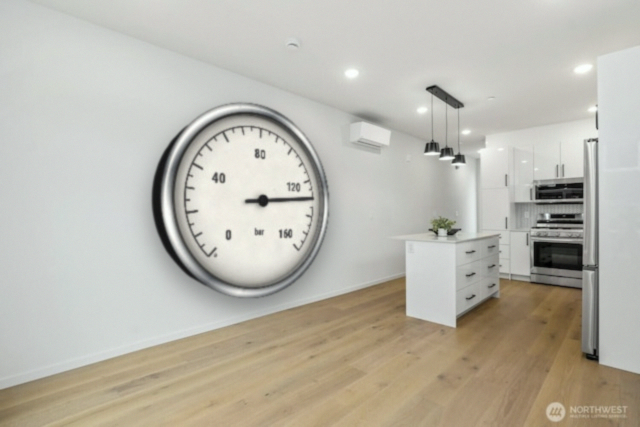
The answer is 130 bar
